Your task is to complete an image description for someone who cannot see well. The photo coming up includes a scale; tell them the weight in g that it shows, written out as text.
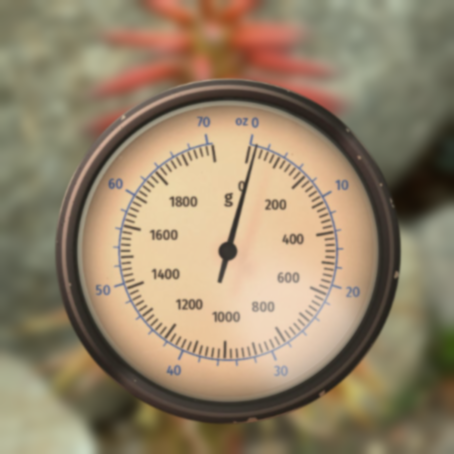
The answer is 20 g
